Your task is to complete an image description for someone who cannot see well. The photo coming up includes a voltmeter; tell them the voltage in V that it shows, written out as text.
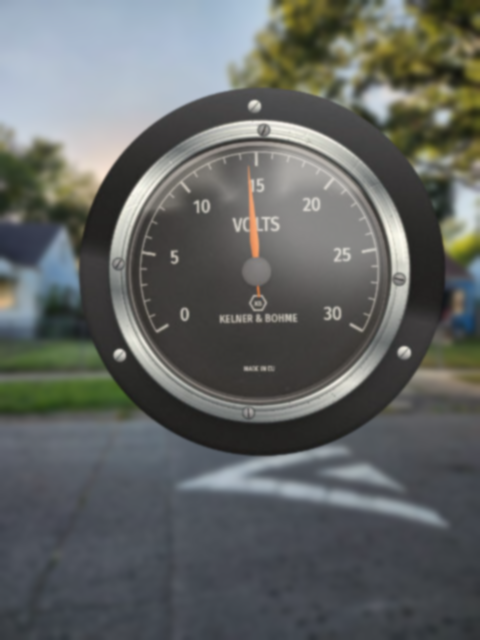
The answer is 14.5 V
